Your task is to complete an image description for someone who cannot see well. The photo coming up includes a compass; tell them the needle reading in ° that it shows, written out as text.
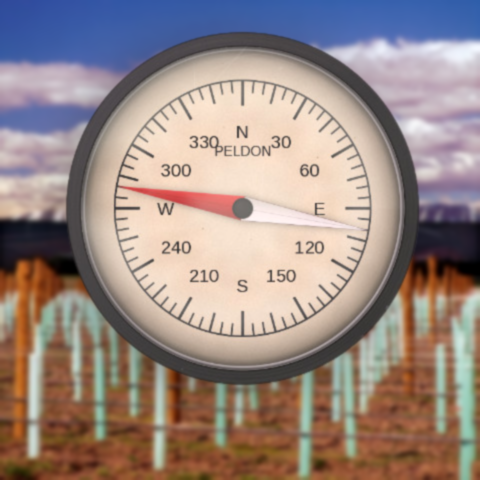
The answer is 280 °
